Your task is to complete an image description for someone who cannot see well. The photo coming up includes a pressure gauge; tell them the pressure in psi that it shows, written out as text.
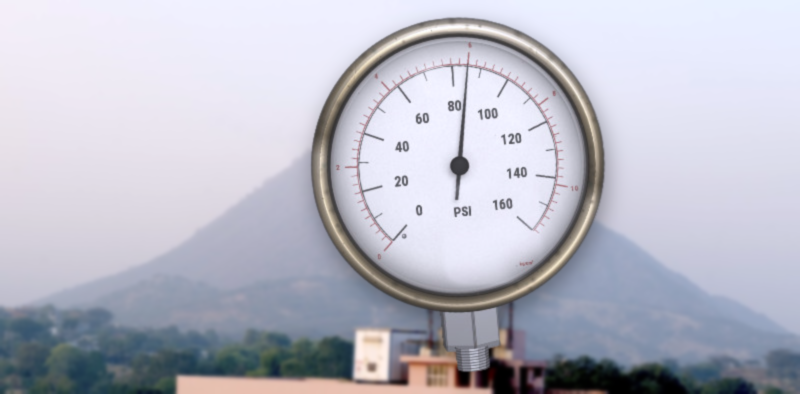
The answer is 85 psi
